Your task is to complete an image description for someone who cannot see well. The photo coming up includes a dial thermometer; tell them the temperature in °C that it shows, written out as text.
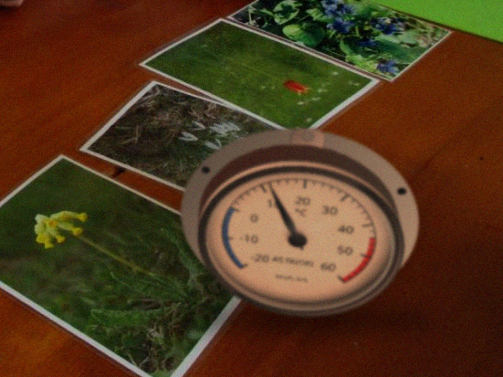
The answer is 12 °C
